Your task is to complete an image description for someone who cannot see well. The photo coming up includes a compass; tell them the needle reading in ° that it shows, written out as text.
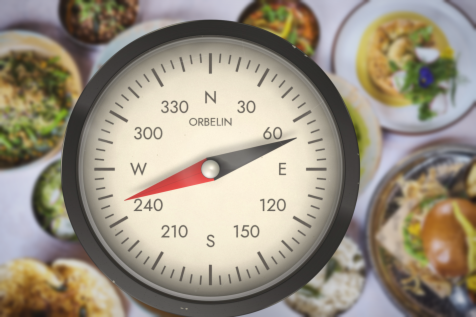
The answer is 250 °
